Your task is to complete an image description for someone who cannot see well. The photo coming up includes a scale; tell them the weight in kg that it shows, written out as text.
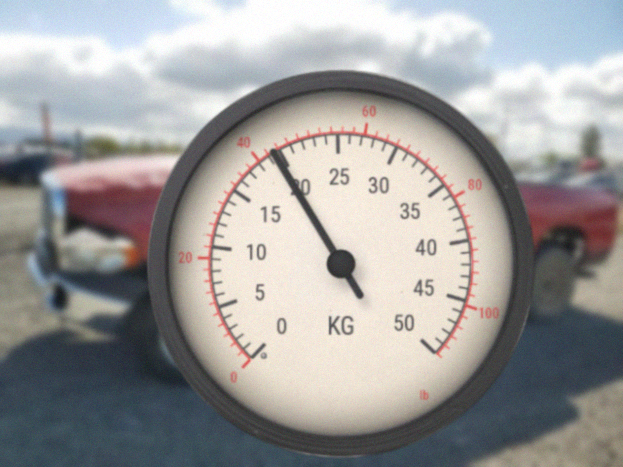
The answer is 19.5 kg
